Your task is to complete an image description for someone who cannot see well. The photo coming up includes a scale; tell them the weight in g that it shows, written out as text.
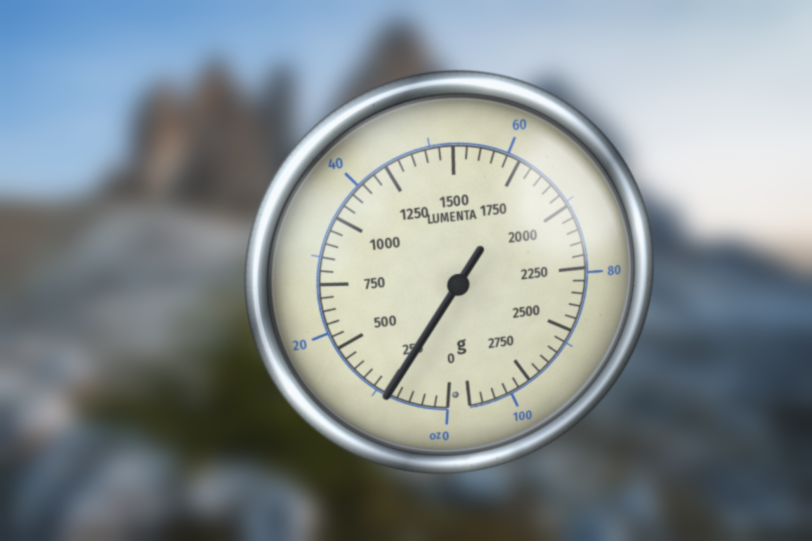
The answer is 250 g
